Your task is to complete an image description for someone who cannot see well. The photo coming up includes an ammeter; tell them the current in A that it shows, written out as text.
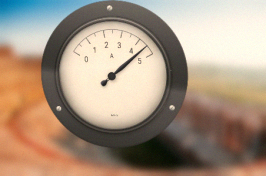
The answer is 4.5 A
